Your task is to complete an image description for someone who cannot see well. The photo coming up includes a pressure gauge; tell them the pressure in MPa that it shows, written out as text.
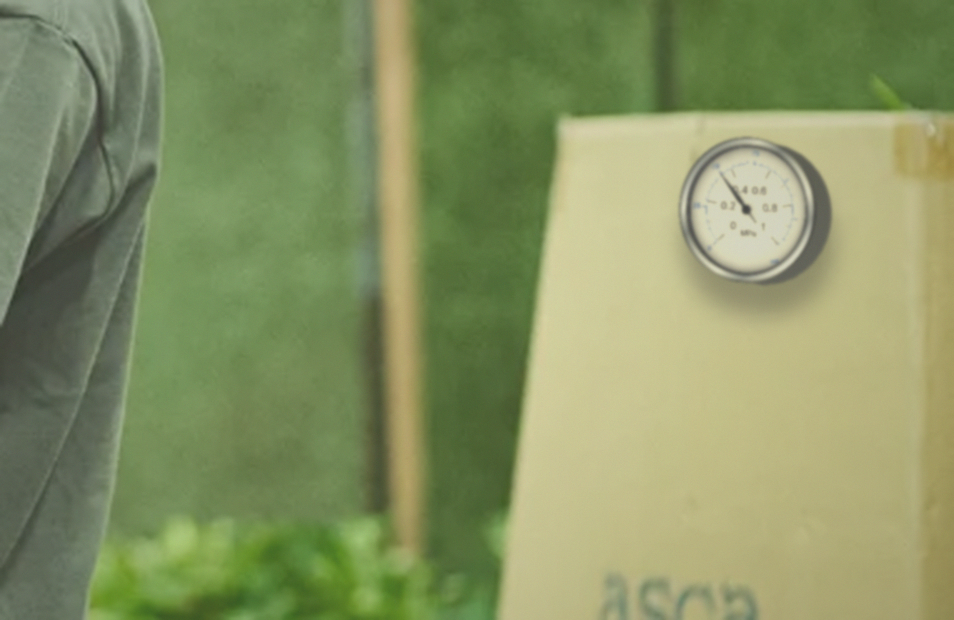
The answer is 0.35 MPa
